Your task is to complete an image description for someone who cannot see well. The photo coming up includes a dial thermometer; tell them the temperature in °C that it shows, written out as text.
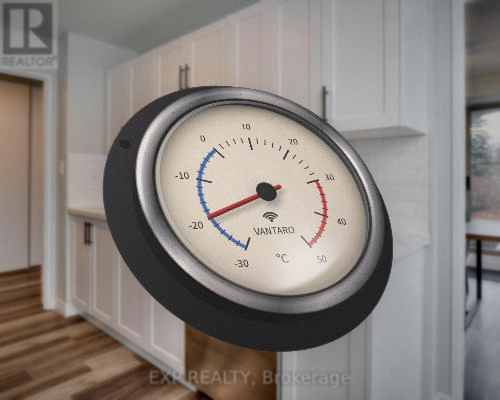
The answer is -20 °C
